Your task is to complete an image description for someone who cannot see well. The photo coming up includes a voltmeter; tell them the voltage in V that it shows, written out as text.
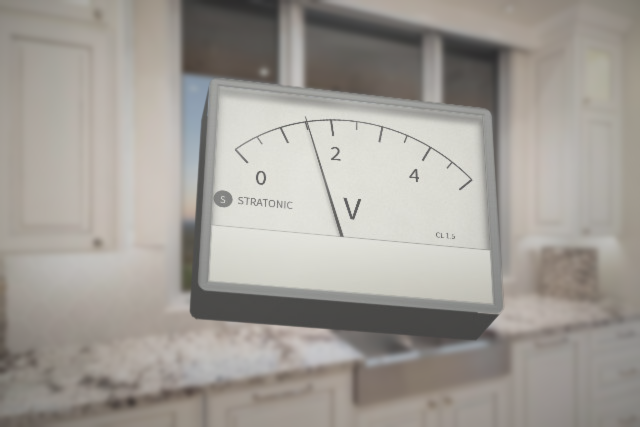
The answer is 1.5 V
